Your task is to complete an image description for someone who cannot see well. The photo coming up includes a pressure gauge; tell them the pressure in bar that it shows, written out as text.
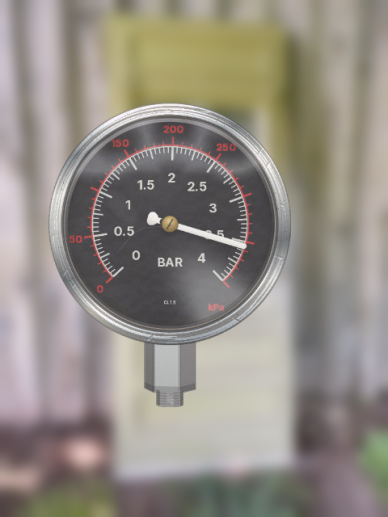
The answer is 3.55 bar
